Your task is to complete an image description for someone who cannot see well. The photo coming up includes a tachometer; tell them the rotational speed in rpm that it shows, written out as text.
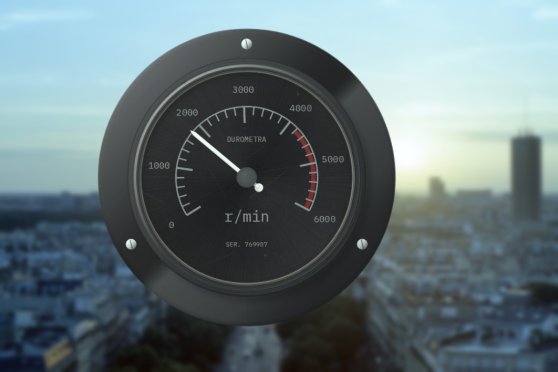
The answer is 1800 rpm
